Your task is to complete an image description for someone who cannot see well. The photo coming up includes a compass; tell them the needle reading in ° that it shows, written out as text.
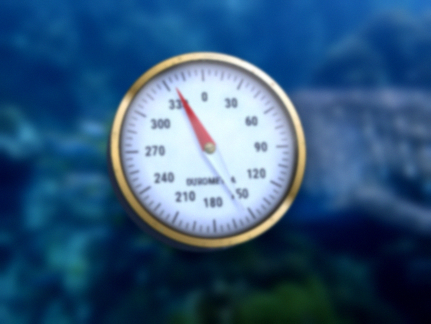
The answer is 335 °
